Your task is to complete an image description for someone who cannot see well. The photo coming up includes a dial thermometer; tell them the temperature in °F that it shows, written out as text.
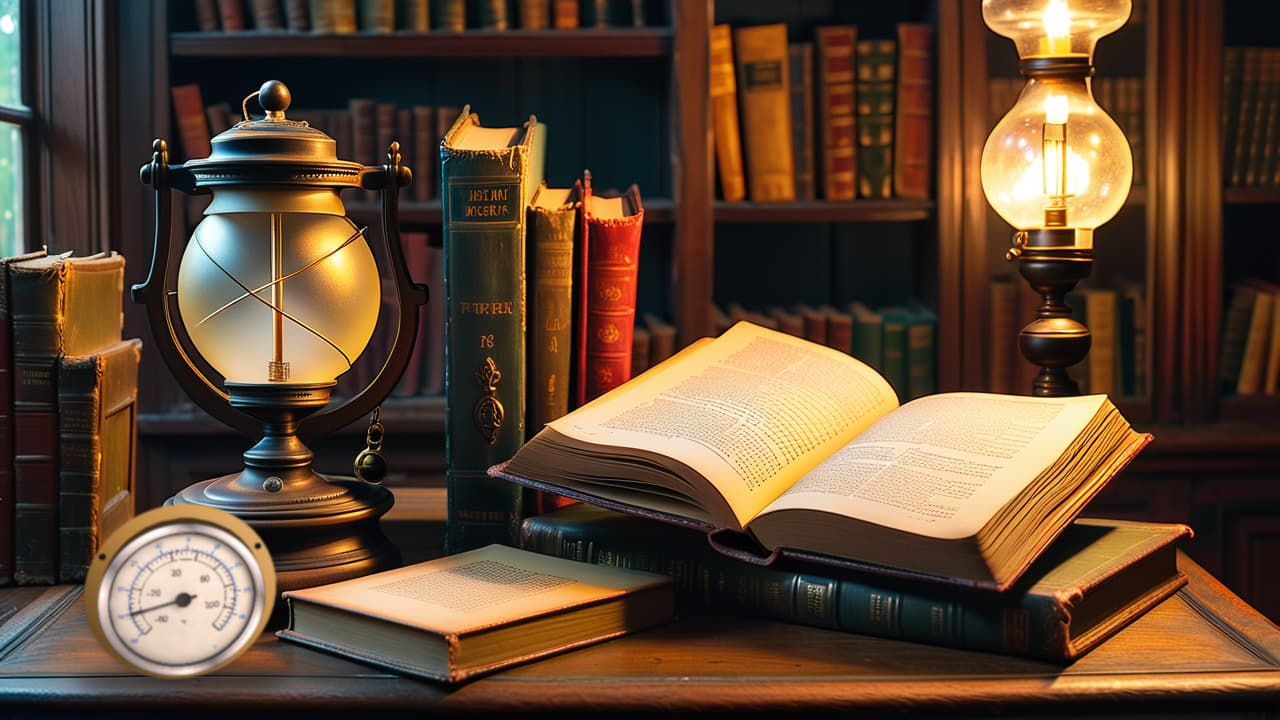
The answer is -40 °F
